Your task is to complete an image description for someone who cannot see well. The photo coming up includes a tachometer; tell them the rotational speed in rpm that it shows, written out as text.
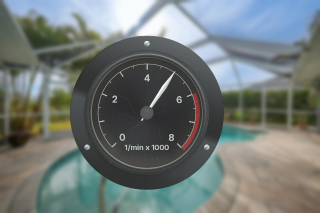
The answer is 5000 rpm
